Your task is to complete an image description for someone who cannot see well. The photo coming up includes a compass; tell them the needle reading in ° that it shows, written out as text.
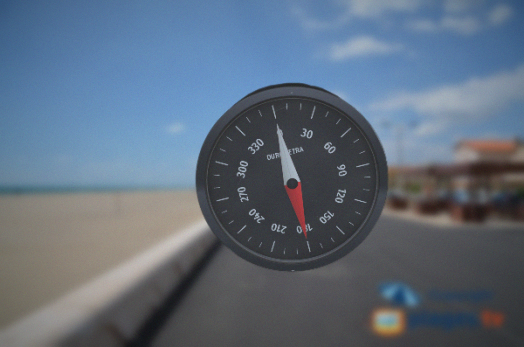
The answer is 180 °
